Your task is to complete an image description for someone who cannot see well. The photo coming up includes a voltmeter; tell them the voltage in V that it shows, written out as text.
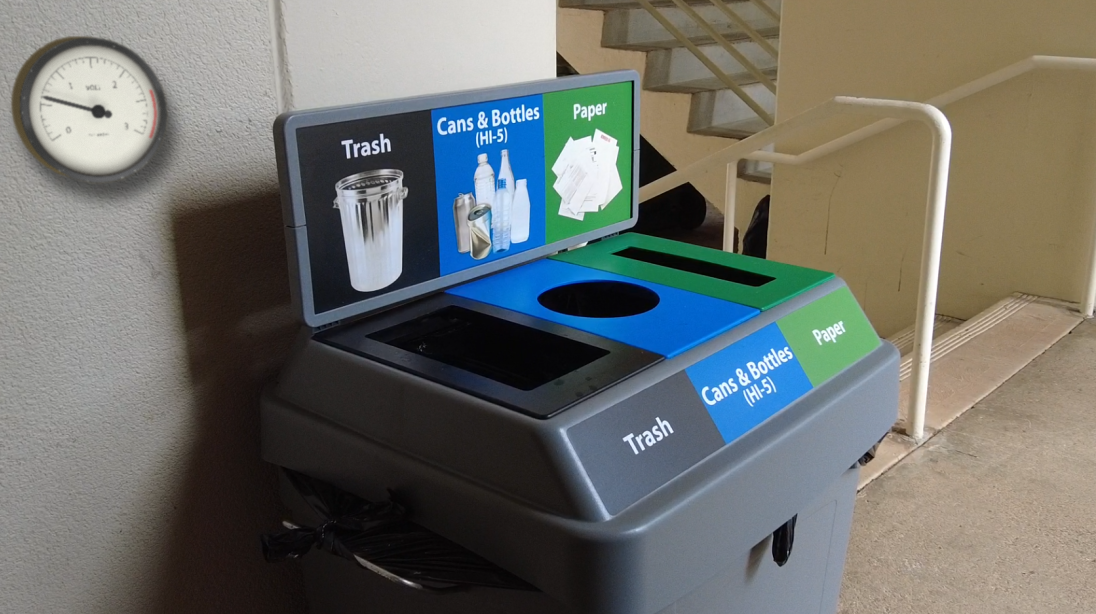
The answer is 0.6 V
